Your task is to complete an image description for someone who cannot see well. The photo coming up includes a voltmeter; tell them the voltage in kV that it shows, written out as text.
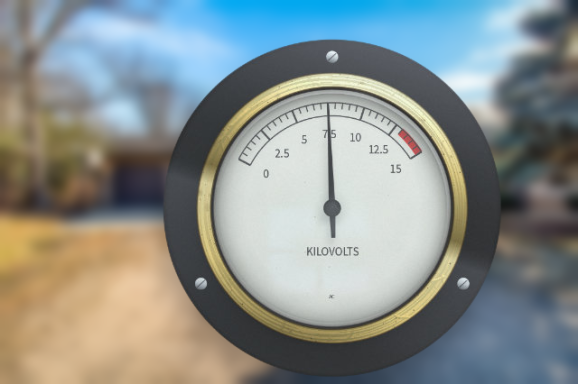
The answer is 7.5 kV
